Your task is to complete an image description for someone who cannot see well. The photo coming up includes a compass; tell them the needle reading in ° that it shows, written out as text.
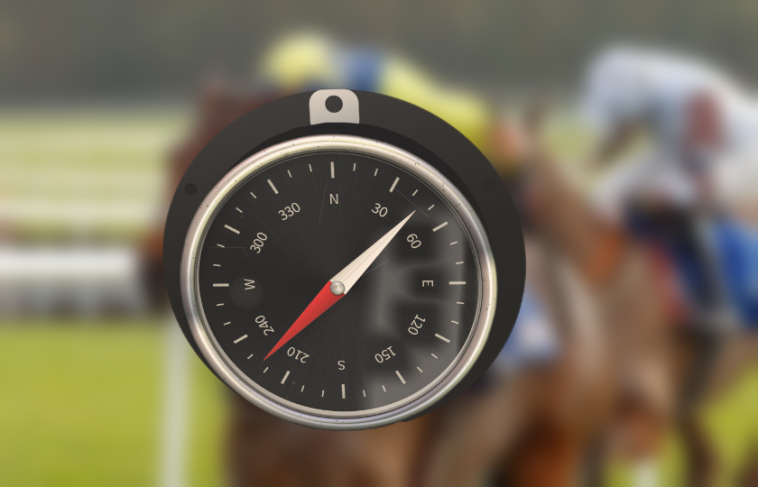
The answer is 225 °
